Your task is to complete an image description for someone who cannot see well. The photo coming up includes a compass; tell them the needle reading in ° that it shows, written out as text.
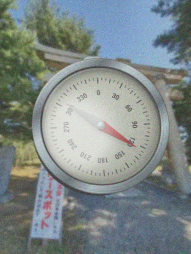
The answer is 125 °
